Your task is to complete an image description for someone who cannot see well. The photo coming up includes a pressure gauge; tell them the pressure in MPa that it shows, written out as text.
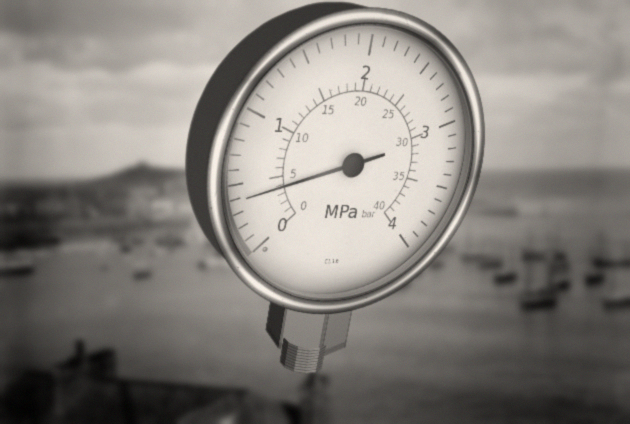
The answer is 0.4 MPa
